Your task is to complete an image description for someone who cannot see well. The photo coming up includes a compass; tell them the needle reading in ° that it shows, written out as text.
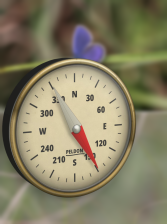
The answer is 150 °
